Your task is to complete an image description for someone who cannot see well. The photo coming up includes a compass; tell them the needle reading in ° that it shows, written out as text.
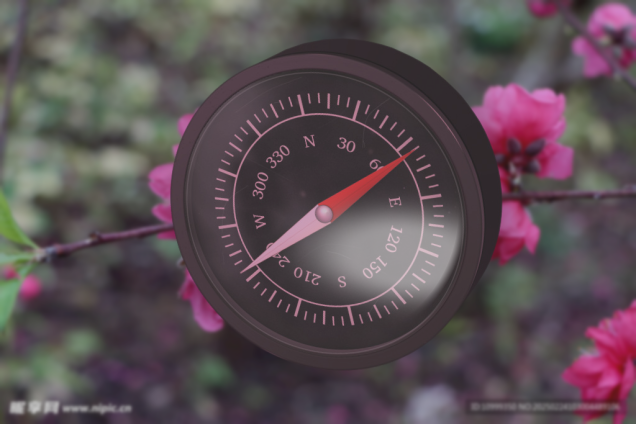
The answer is 65 °
